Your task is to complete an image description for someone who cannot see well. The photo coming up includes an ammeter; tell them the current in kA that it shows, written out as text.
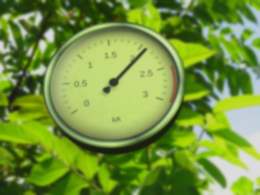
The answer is 2.1 kA
